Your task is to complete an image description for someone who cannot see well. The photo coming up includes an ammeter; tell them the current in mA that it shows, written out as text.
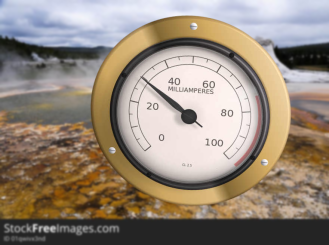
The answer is 30 mA
